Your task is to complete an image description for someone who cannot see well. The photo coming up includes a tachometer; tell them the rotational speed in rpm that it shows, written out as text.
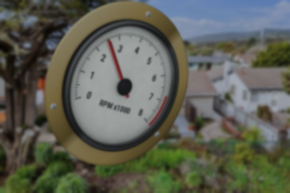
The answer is 2500 rpm
